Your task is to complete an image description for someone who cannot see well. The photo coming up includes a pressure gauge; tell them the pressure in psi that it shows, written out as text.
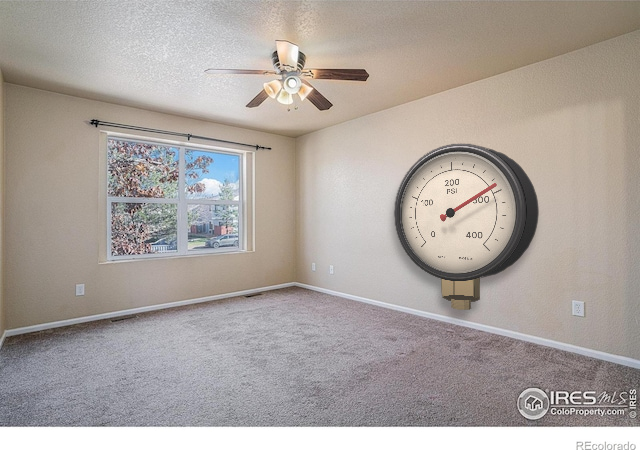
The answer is 290 psi
